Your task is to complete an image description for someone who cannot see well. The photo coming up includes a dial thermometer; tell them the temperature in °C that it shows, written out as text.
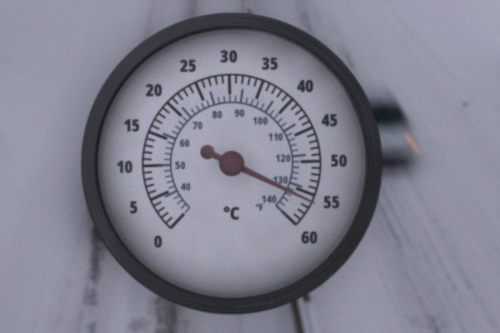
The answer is 56 °C
